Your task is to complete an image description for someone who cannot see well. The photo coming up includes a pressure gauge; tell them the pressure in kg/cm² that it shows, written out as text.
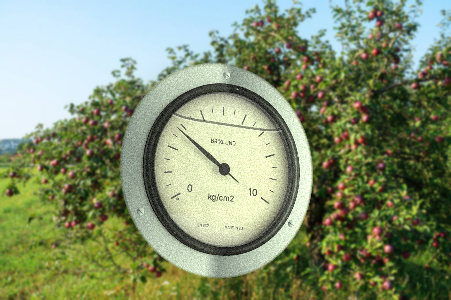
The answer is 2.75 kg/cm²
